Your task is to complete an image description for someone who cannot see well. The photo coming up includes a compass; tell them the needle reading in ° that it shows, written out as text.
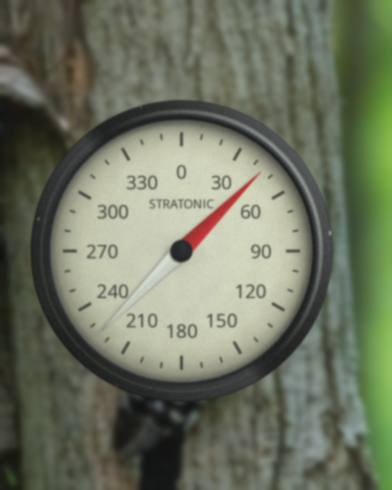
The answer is 45 °
